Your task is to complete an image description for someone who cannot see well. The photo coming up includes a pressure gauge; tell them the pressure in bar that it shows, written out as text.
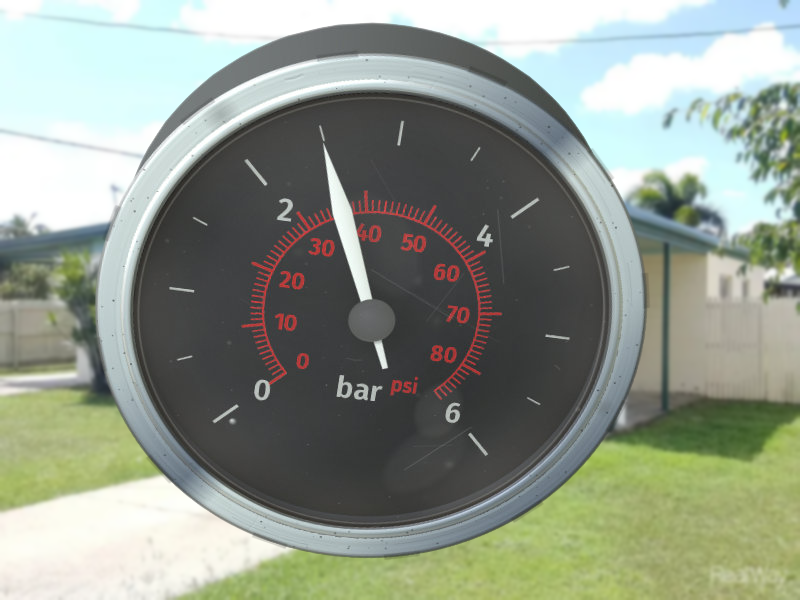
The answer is 2.5 bar
